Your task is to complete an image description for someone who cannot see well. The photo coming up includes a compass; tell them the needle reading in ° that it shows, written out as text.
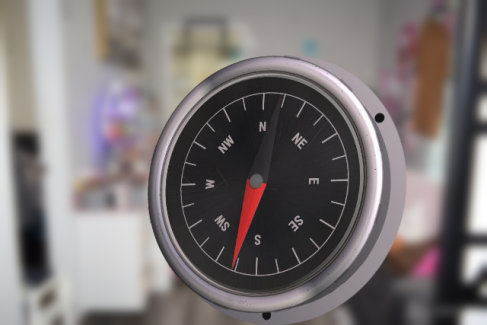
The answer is 195 °
